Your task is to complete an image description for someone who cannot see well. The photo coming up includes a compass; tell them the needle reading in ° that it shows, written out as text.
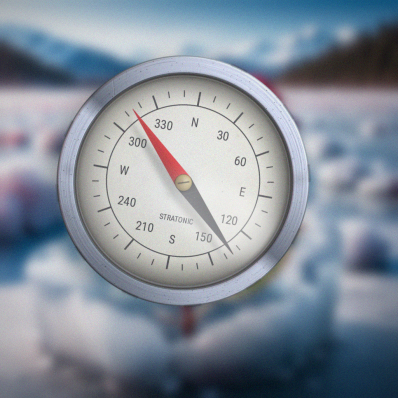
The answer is 315 °
